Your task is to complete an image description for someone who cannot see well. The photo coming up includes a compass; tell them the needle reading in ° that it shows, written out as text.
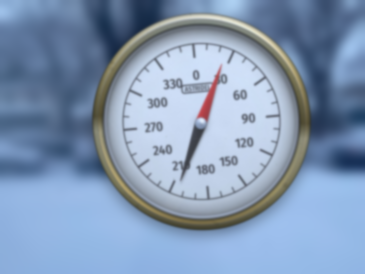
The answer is 25 °
